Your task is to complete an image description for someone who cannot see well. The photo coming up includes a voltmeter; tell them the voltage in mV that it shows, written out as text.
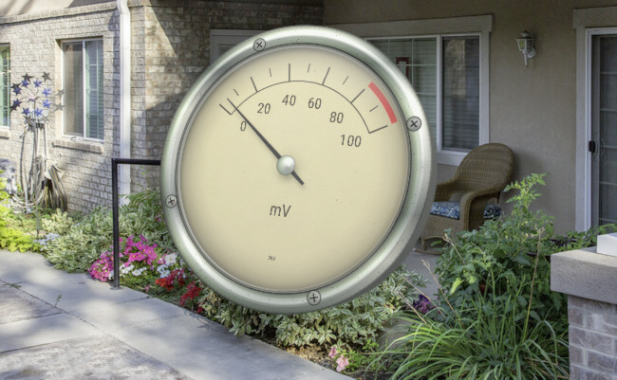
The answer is 5 mV
